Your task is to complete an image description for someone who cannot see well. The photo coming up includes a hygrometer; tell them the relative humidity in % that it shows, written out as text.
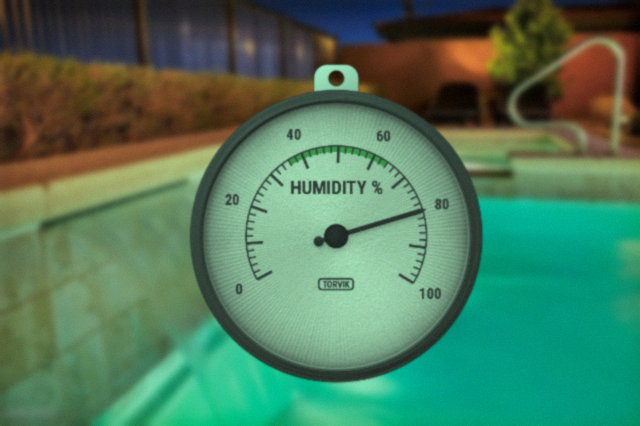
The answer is 80 %
